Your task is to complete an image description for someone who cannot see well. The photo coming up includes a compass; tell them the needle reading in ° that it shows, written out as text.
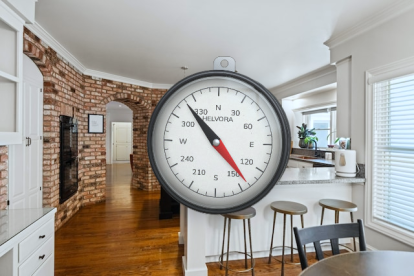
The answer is 140 °
